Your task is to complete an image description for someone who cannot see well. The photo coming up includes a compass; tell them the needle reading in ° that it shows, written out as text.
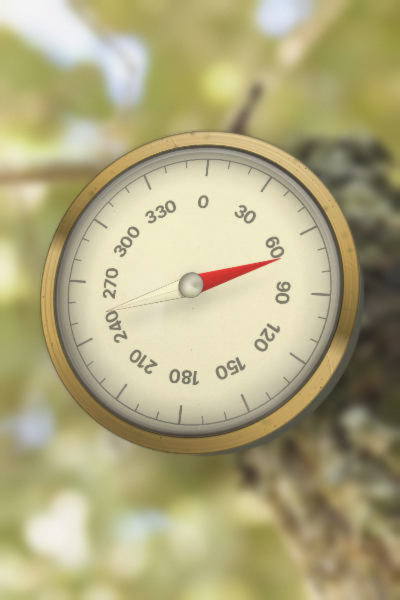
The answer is 70 °
